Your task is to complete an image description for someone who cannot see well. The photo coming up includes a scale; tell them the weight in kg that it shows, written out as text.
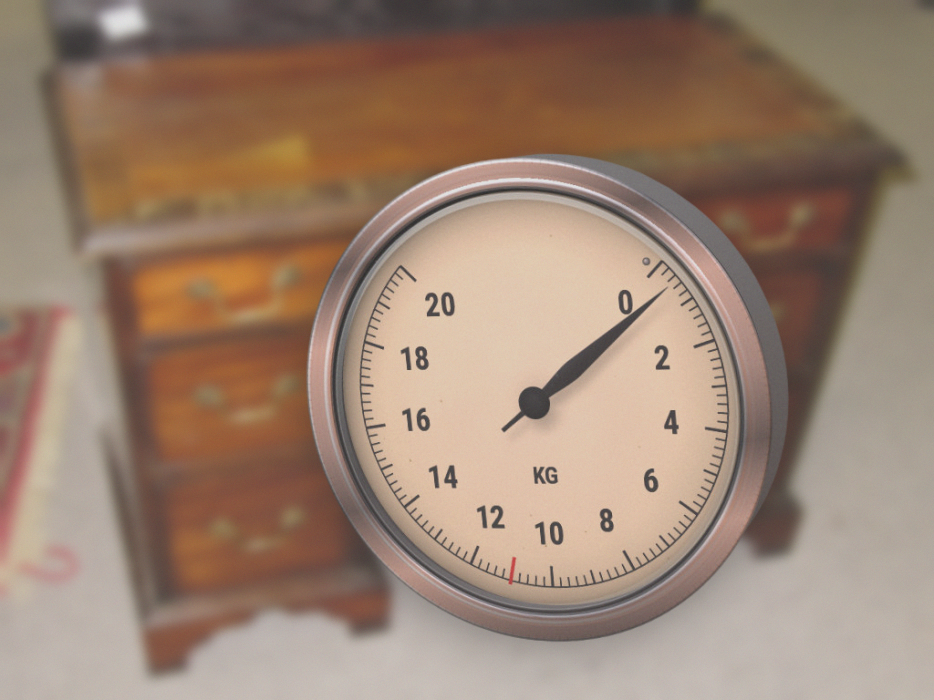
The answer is 0.5 kg
